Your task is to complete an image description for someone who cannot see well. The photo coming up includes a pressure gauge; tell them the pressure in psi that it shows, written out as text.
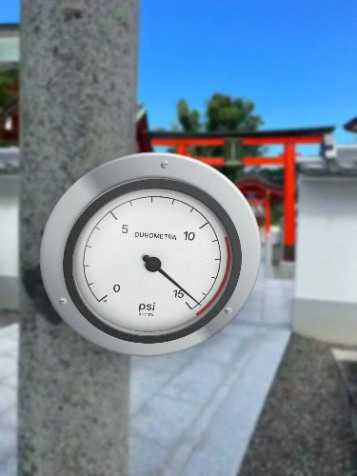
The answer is 14.5 psi
